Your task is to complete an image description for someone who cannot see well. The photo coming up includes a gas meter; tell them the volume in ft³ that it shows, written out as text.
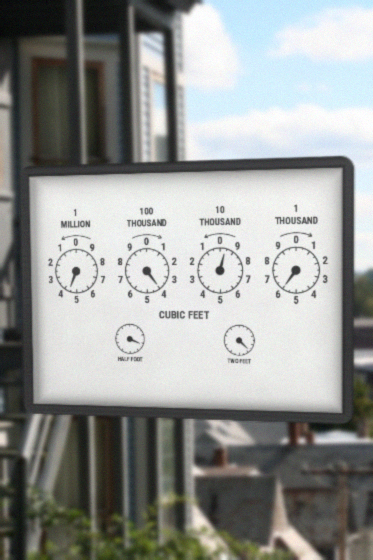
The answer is 439600 ft³
